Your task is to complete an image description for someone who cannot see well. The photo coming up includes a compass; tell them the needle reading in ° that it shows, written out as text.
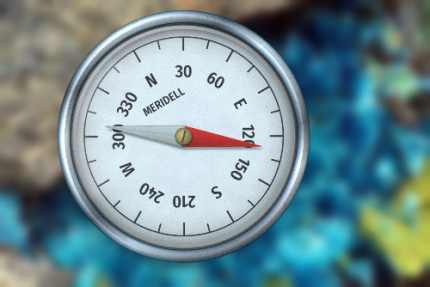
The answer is 127.5 °
